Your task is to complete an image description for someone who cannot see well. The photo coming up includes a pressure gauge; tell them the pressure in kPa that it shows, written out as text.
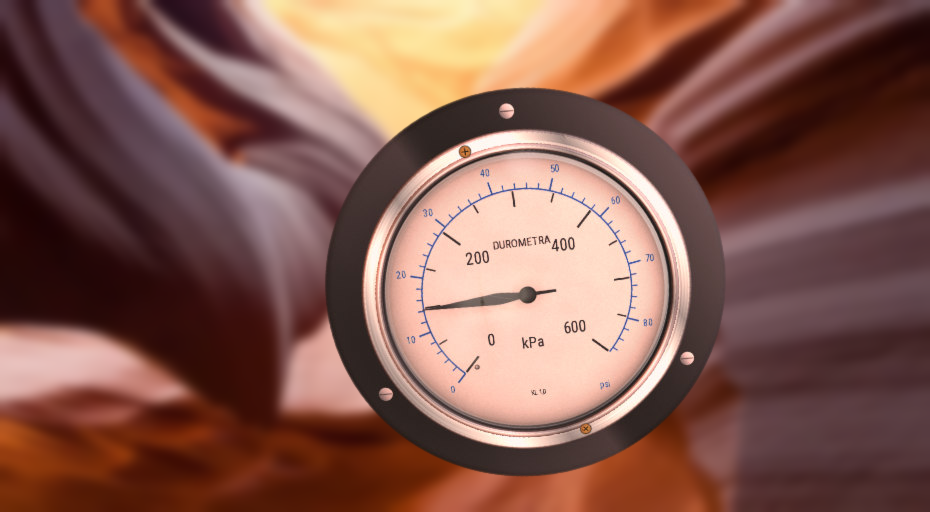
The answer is 100 kPa
